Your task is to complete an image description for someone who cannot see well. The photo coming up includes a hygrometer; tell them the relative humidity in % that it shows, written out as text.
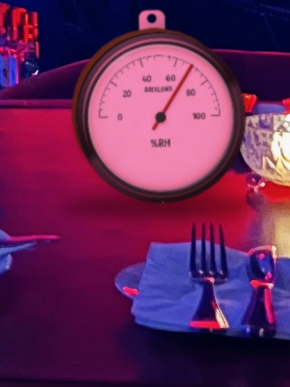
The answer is 68 %
